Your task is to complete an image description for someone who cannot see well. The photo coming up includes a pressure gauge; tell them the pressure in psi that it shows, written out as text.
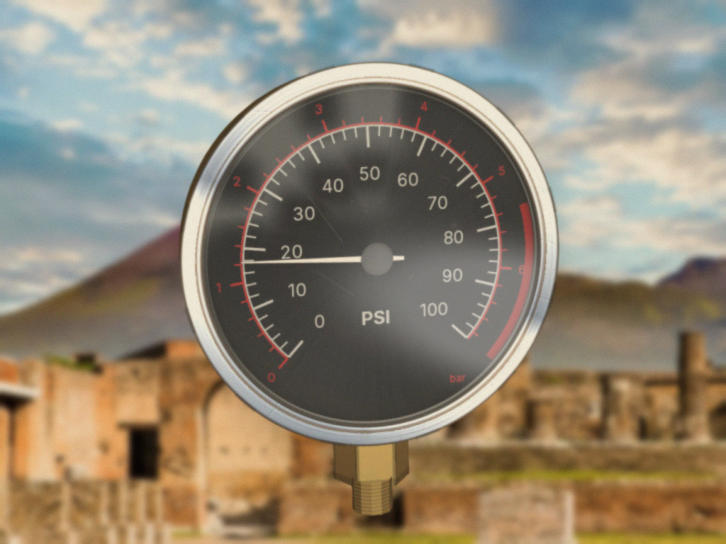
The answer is 18 psi
